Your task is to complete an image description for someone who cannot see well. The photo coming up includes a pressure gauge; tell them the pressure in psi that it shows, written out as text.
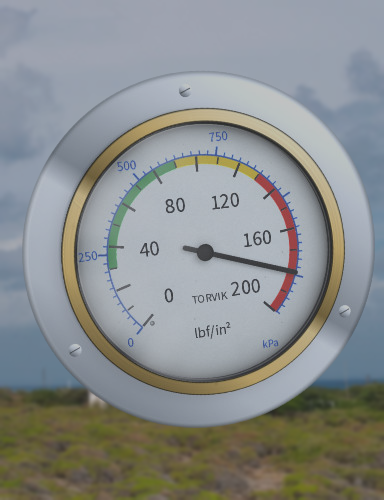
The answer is 180 psi
